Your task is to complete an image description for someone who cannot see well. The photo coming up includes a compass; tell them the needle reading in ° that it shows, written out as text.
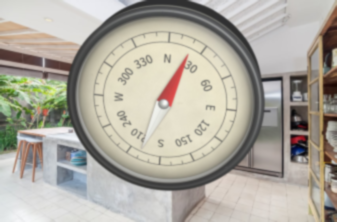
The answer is 20 °
